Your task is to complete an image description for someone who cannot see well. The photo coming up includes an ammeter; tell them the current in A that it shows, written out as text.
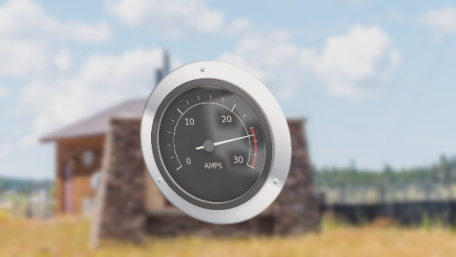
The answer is 25 A
